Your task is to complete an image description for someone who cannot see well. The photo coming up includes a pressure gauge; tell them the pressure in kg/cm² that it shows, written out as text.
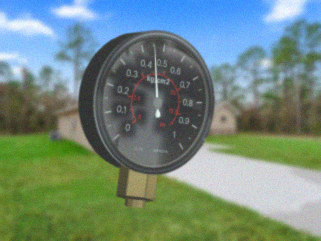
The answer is 0.45 kg/cm²
